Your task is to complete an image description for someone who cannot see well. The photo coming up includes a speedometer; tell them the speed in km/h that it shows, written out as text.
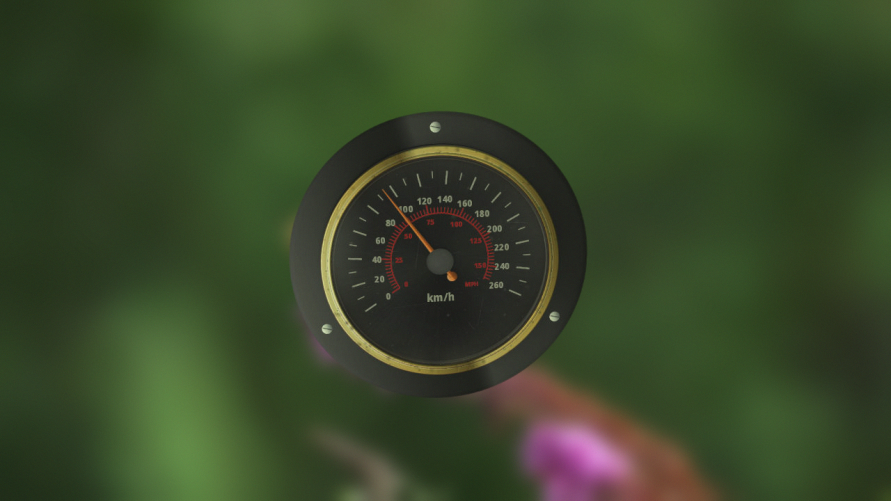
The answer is 95 km/h
